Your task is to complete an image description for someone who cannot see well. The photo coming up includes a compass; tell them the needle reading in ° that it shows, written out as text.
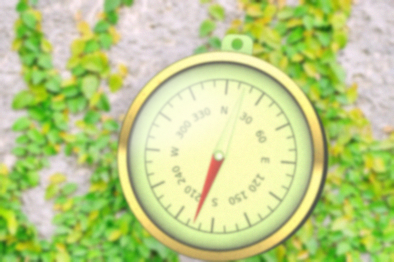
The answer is 195 °
